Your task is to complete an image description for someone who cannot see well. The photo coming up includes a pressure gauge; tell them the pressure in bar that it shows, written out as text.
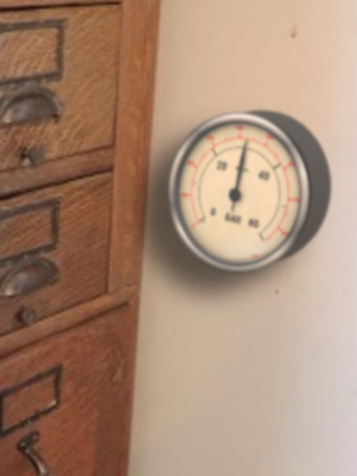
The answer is 30 bar
